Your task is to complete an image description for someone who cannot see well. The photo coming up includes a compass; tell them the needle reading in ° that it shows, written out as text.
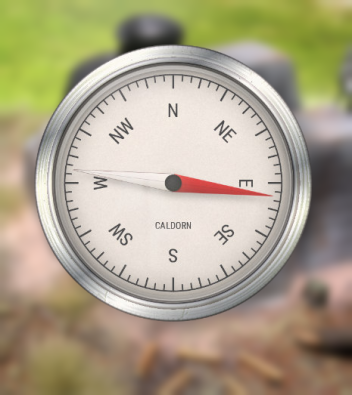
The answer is 97.5 °
